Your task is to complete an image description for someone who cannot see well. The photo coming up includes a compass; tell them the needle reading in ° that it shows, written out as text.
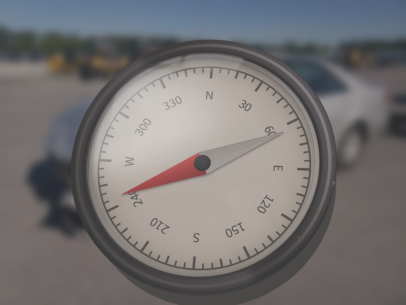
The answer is 245 °
